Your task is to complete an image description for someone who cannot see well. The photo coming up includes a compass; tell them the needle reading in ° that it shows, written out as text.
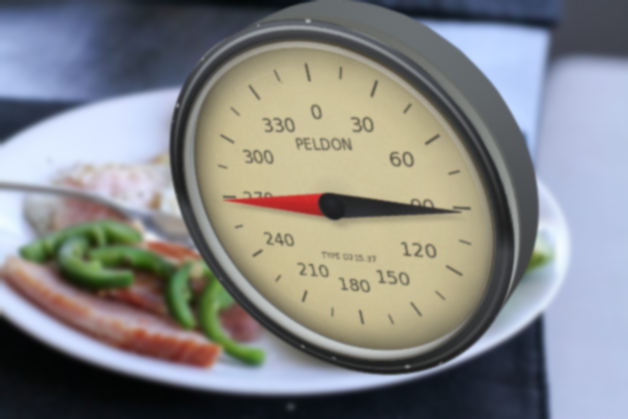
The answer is 270 °
